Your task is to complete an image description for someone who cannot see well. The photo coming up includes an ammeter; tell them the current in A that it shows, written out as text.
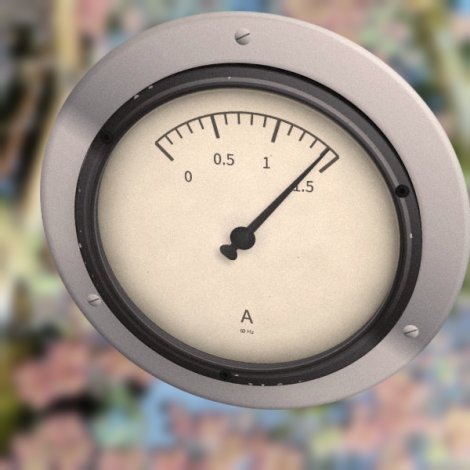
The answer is 1.4 A
